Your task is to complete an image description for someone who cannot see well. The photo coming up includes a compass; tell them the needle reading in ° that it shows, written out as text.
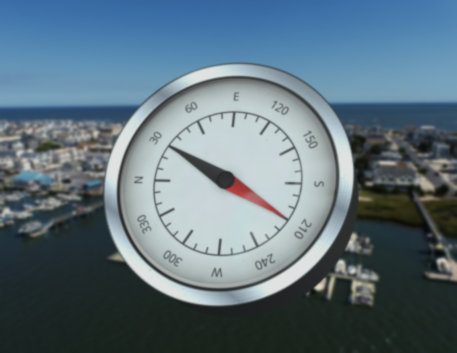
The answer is 210 °
